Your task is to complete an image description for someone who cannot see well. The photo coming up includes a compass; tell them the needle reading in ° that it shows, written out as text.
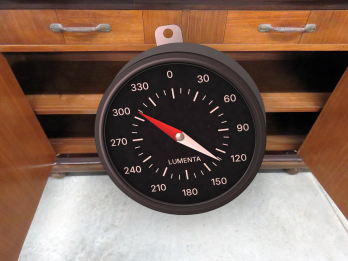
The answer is 310 °
